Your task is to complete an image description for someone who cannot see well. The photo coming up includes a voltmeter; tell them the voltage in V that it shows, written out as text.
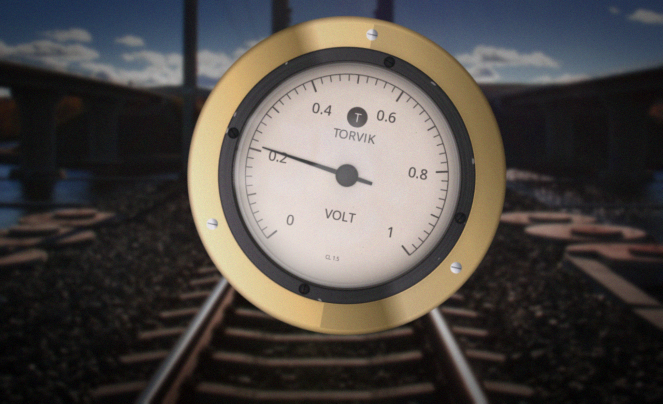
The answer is 0.21 V
